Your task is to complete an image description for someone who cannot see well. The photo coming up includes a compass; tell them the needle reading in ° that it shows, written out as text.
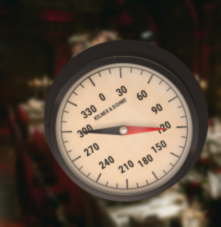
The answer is 120 °
